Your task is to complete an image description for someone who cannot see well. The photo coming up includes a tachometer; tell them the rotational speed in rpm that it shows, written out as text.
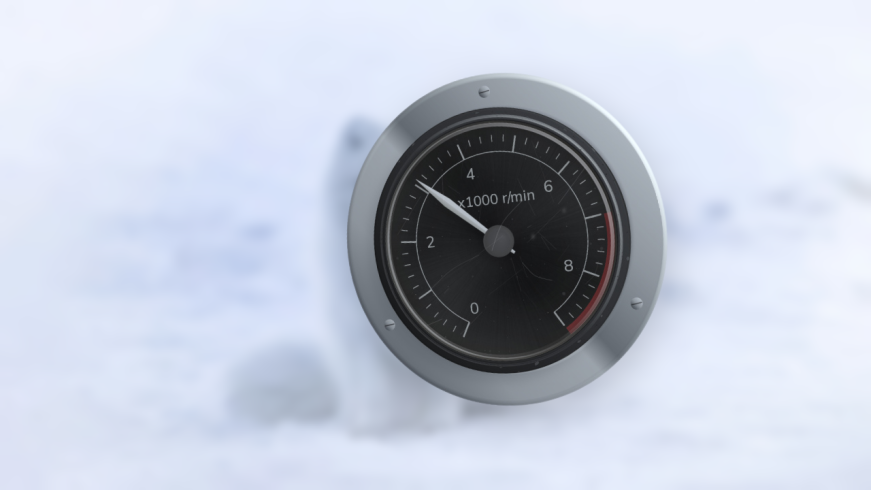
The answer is 3100 rpm
